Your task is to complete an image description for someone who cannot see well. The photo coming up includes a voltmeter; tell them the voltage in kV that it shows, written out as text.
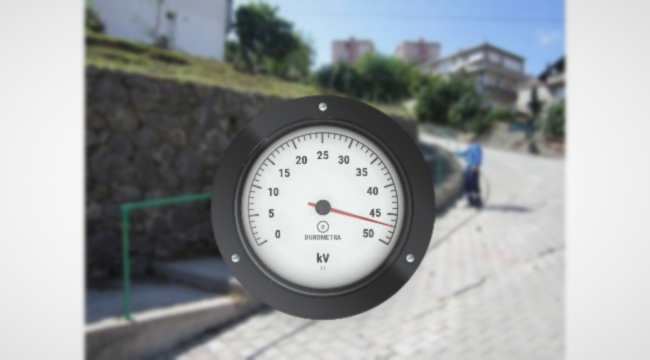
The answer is 47 kV
